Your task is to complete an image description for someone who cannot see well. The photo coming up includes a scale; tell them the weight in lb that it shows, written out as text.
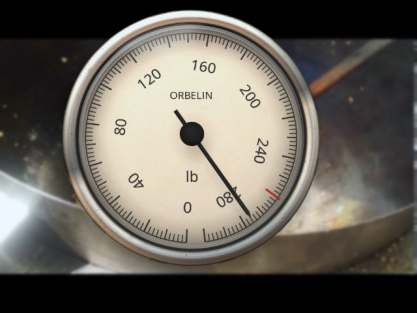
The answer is 276 lb
